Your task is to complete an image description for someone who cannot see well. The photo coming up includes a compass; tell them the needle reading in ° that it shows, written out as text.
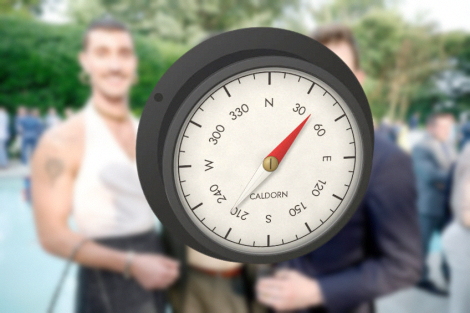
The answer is 40 °
